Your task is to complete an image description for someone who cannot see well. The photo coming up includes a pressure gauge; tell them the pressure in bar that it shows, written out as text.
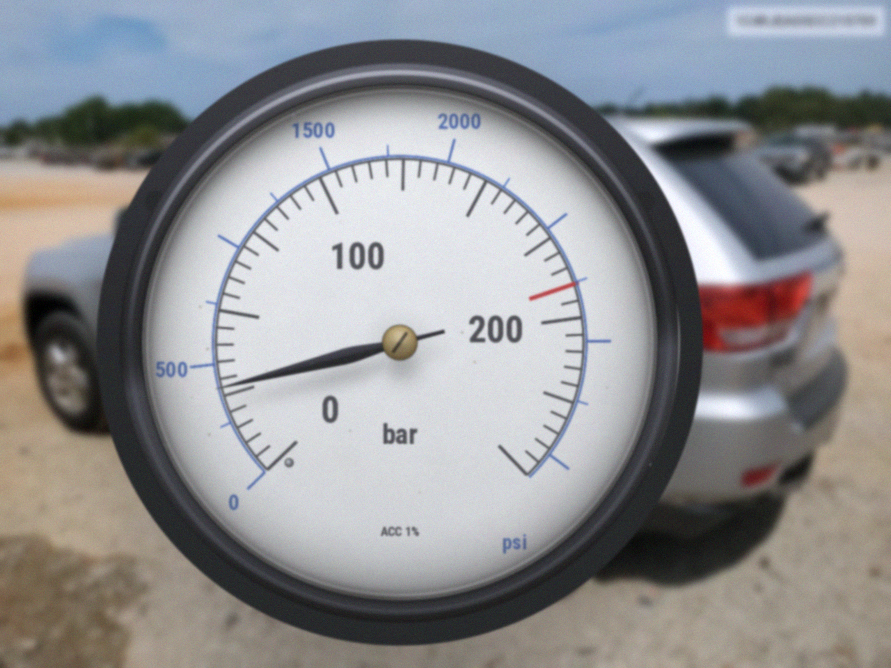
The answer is 27.5 bar
